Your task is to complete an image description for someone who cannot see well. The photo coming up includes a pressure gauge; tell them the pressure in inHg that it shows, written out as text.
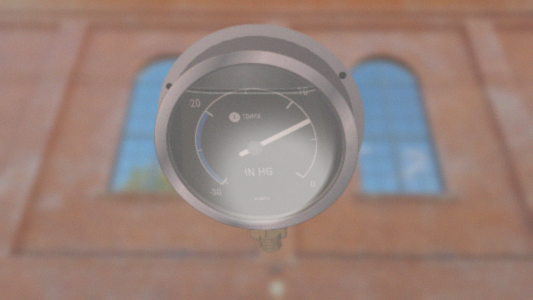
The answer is -7.5 inHg
